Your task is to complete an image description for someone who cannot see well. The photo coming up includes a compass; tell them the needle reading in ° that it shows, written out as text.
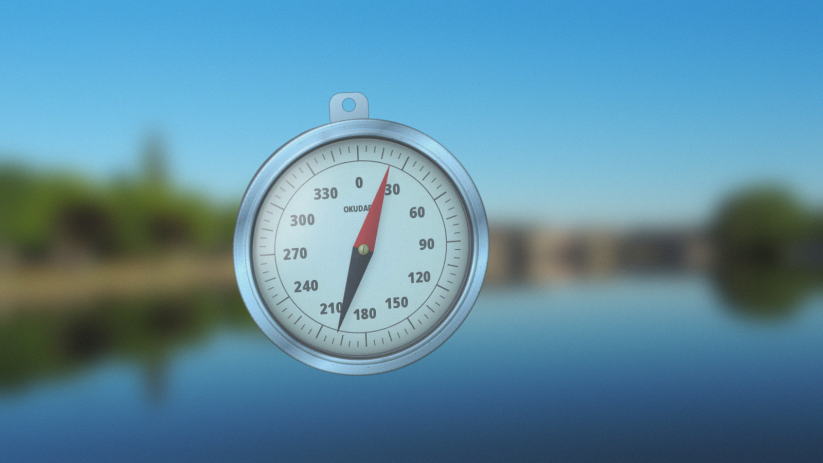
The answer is 20 °
